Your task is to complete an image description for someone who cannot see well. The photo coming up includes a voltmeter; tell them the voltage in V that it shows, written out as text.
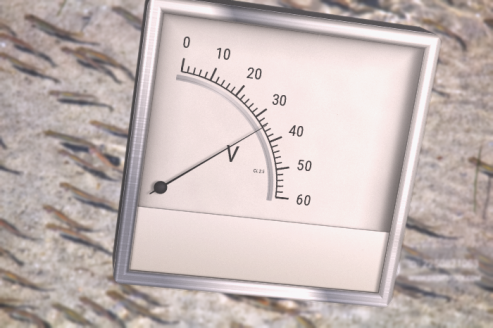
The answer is 34 V
